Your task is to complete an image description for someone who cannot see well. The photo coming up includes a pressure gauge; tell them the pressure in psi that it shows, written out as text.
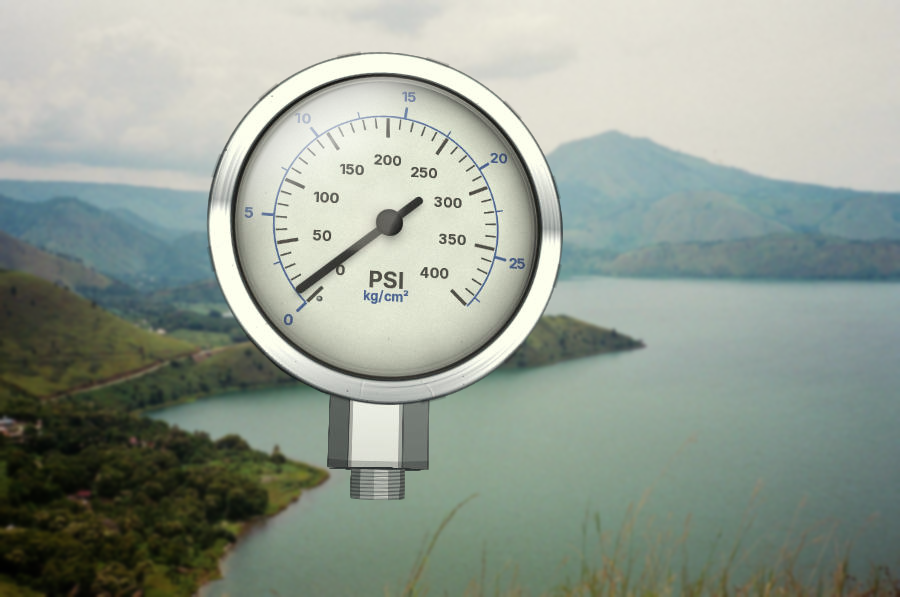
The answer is 10 psi
